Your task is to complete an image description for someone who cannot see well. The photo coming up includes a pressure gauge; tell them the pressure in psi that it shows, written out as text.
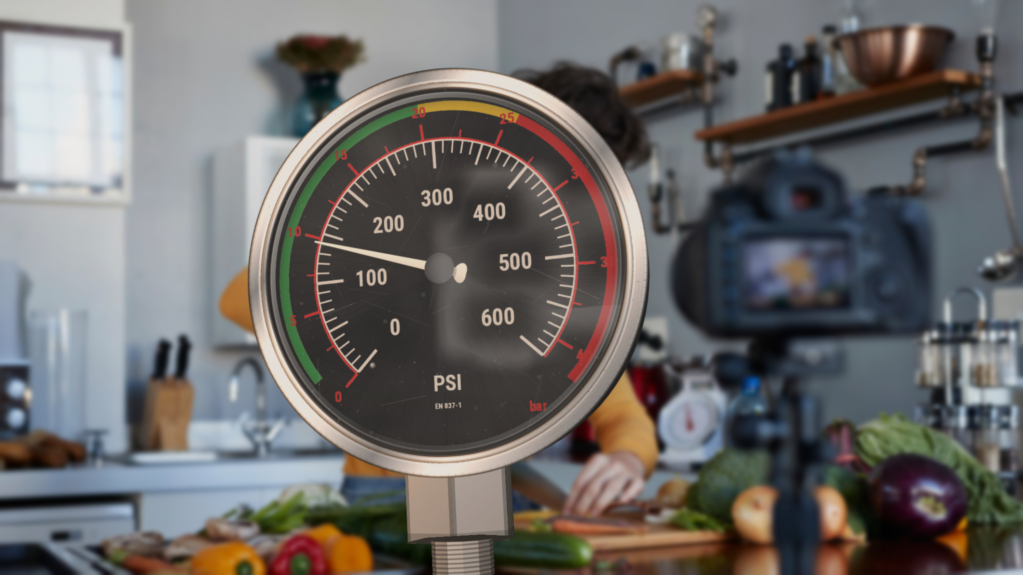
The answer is 140 psi
